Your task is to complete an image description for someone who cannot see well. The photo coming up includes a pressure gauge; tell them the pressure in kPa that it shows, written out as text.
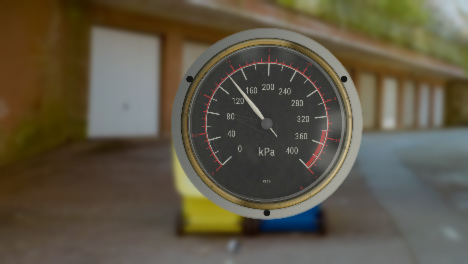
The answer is 140 kPa
